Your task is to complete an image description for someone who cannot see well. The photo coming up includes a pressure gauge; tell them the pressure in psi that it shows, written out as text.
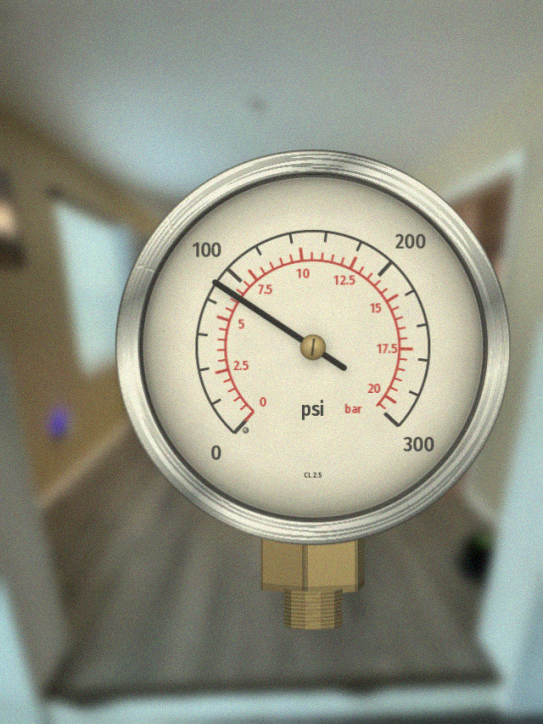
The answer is 90 psi
